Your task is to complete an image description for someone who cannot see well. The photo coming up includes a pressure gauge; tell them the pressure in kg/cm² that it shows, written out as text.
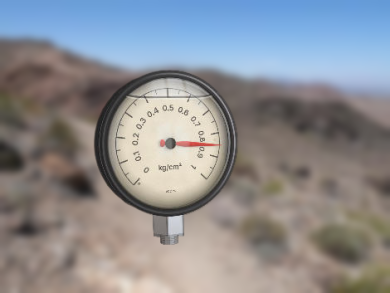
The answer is 0.85 kg/cm²
